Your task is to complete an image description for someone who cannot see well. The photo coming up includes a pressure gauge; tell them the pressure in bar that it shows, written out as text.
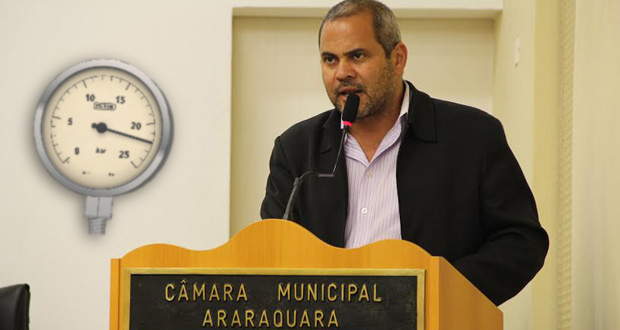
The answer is 22 bar
